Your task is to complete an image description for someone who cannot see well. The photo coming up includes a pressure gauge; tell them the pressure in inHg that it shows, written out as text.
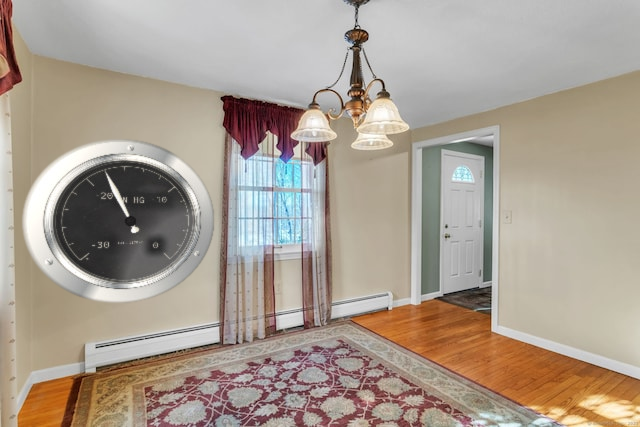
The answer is -18 inHg
